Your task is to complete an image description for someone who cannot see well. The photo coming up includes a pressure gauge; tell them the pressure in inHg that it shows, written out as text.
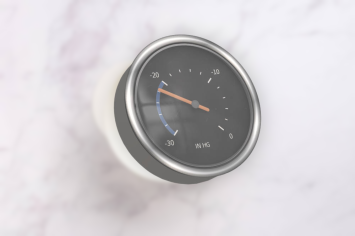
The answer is -22 inHg
